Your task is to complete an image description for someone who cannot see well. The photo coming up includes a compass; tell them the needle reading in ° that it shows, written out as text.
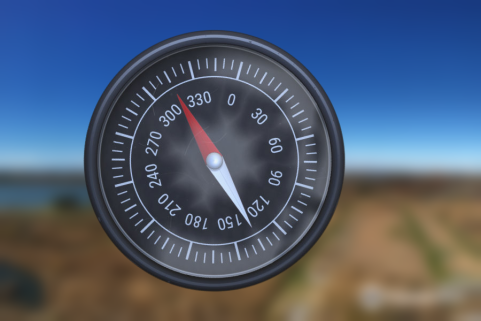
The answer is 315 °
